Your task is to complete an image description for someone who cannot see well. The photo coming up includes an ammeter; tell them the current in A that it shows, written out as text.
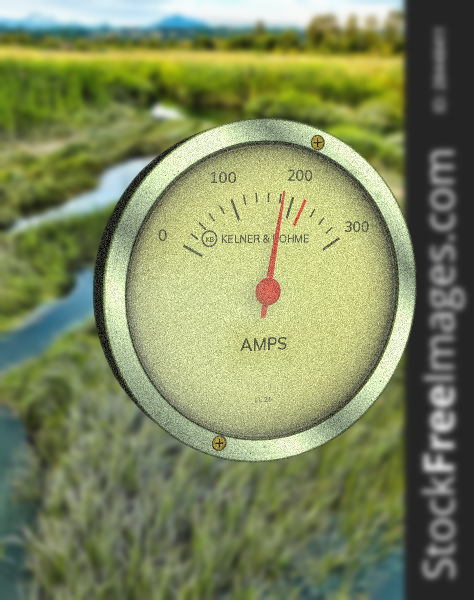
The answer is 180 A
